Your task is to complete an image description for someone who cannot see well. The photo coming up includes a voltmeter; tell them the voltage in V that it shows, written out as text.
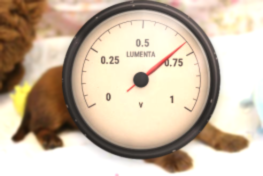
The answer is 0.7 V
